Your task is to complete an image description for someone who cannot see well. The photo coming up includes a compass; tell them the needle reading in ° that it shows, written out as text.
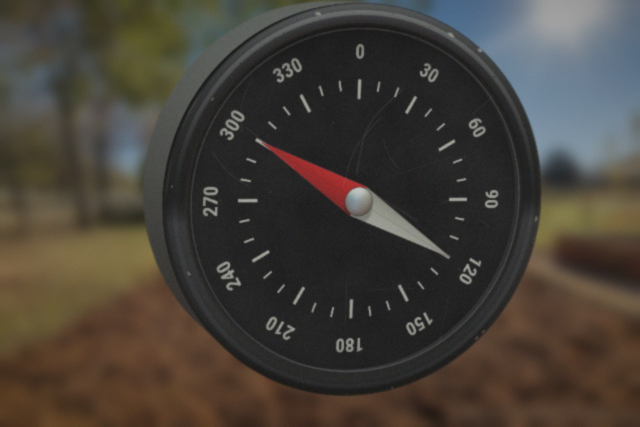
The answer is 300 °
